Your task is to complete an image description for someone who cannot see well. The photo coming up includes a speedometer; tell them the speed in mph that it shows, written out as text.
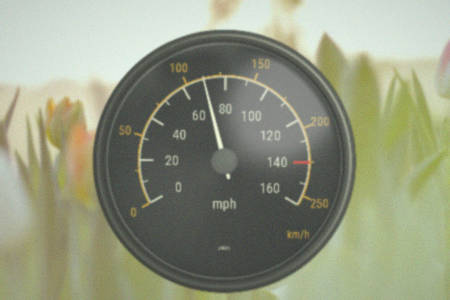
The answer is 70 mph
